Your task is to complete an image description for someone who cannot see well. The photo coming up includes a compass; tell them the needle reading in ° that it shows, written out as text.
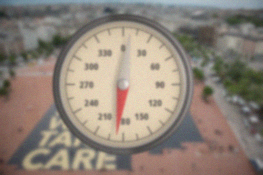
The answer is 187.5 °
